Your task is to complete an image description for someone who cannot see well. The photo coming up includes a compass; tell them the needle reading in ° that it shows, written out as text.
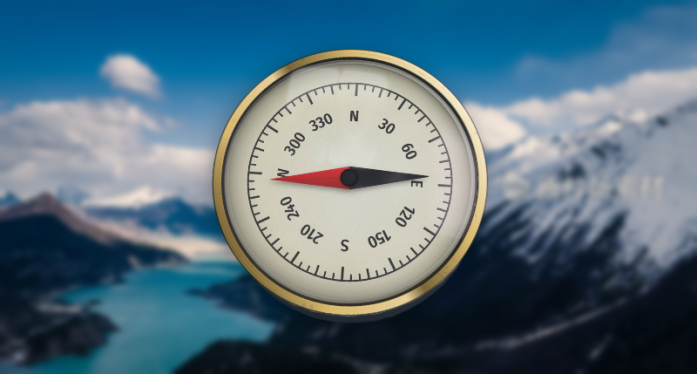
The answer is 265 °
